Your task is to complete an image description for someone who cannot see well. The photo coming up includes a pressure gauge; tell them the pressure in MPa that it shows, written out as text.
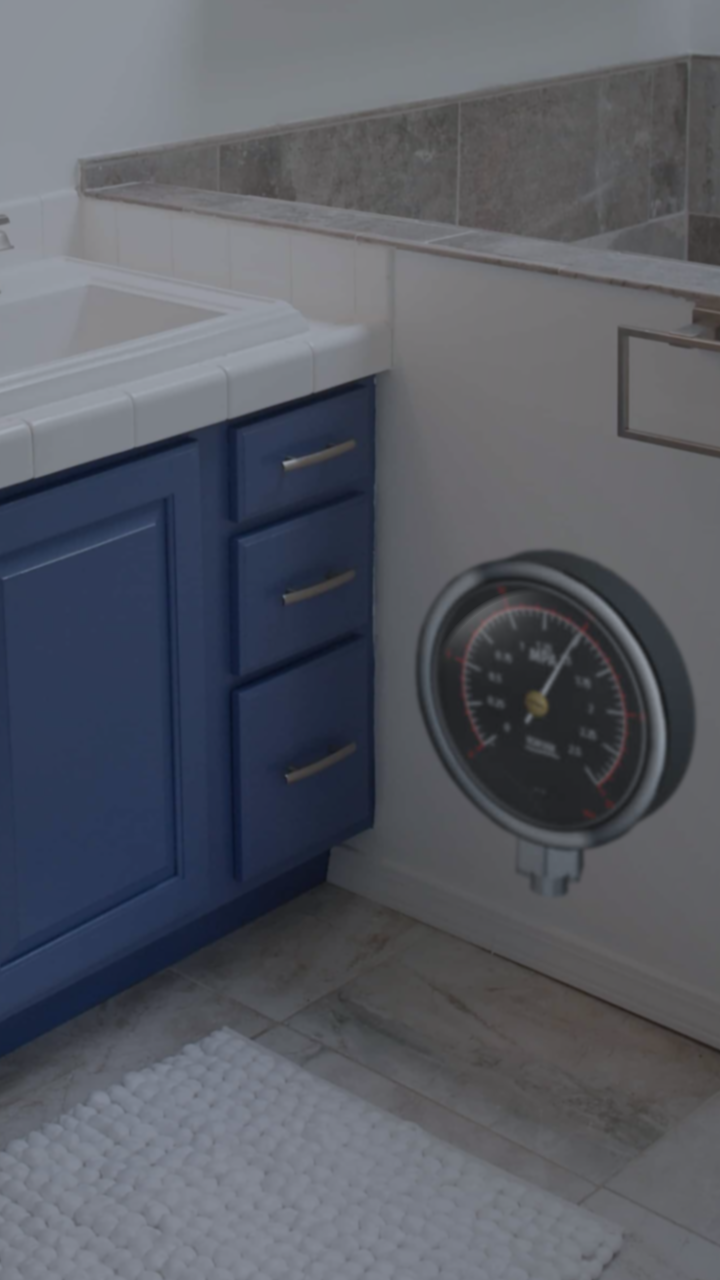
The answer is 1.5 MPa
